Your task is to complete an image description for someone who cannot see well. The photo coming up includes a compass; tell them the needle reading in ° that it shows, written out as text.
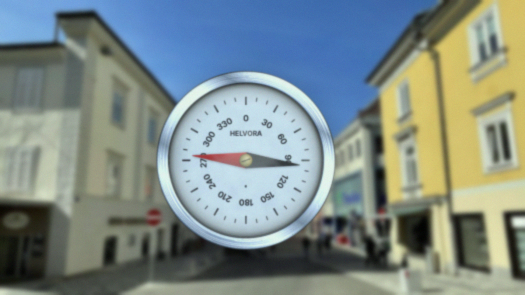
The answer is 275 °
